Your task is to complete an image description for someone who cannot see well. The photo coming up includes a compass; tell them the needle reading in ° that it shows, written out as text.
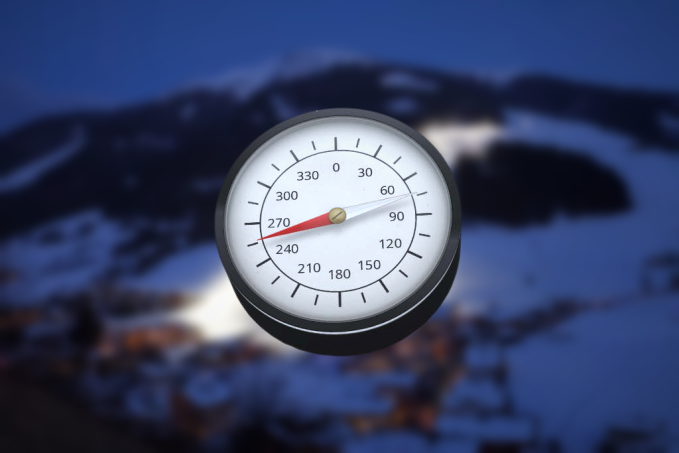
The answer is 255 °
